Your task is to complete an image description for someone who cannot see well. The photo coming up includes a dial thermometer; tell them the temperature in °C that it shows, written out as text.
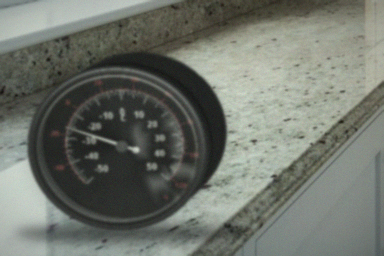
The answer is -25 °C
